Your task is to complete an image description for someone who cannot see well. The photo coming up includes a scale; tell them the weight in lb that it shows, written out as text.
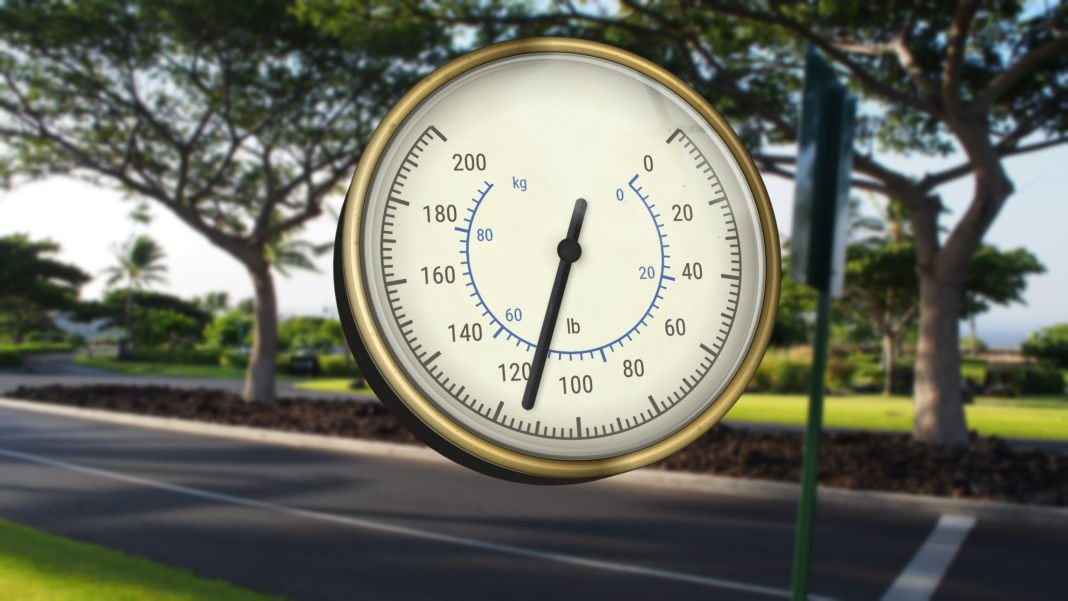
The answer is 114 lb
